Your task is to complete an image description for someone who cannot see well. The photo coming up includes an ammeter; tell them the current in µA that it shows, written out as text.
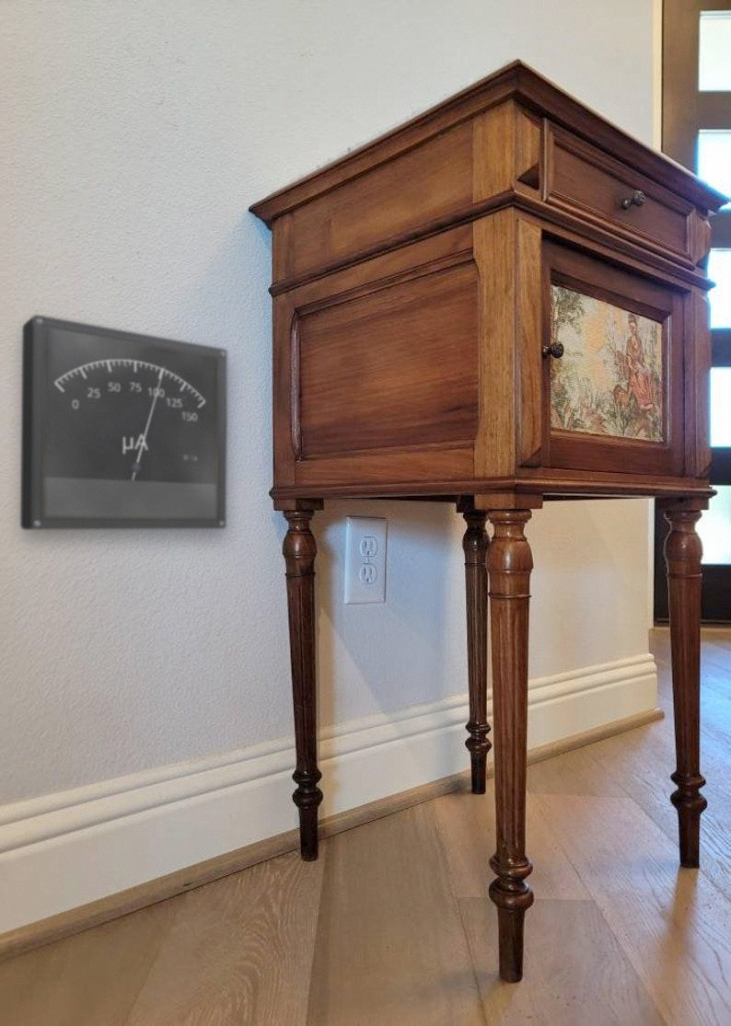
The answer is 100 µA
